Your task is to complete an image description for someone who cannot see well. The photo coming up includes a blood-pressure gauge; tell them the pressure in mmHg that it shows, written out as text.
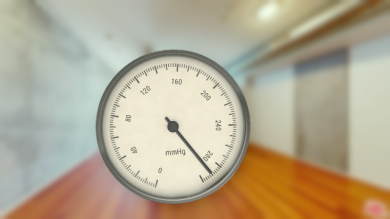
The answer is 290 mmHg
